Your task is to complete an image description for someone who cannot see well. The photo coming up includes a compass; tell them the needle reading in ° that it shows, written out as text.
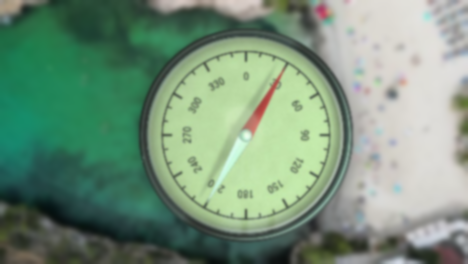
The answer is 30 °
